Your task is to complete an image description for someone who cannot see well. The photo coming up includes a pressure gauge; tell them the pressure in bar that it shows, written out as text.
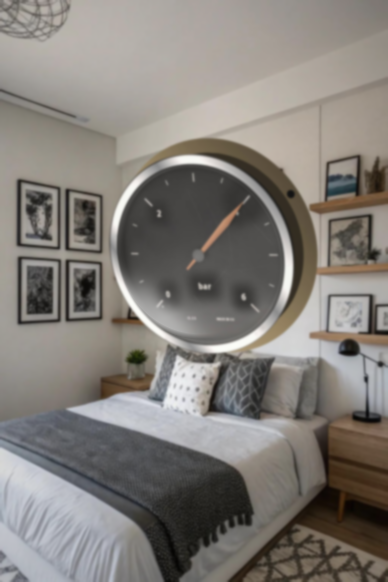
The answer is 4 bar
